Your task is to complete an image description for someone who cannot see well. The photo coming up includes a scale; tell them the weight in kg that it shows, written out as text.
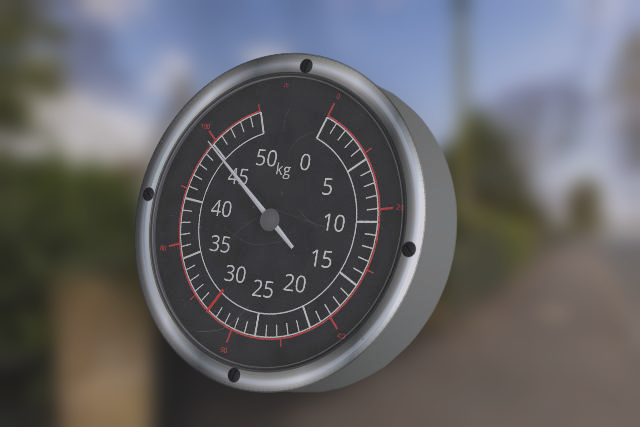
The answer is 45 kg
